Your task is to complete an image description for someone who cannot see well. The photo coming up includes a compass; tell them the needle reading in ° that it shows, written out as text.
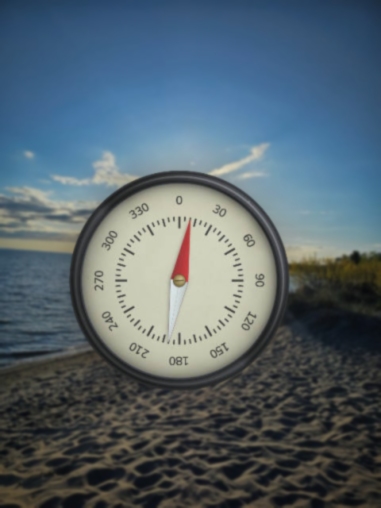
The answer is 10 °
